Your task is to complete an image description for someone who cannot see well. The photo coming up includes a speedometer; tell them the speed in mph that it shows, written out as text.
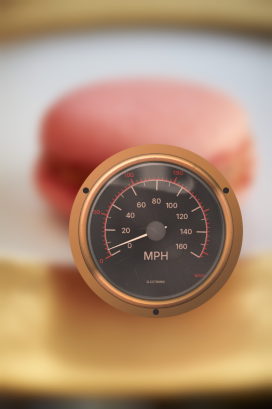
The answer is 5 mph
